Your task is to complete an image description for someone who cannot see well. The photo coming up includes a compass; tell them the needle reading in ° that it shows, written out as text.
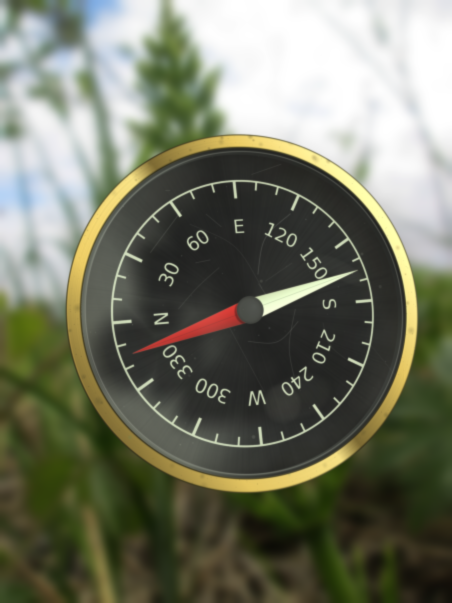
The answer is 345 °
